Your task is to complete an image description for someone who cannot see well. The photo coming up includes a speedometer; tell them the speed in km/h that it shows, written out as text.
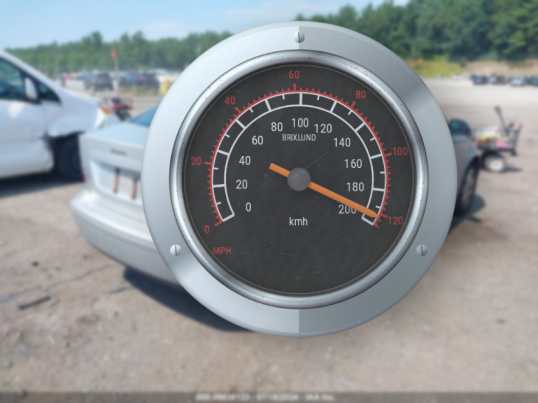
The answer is 195 km/h
